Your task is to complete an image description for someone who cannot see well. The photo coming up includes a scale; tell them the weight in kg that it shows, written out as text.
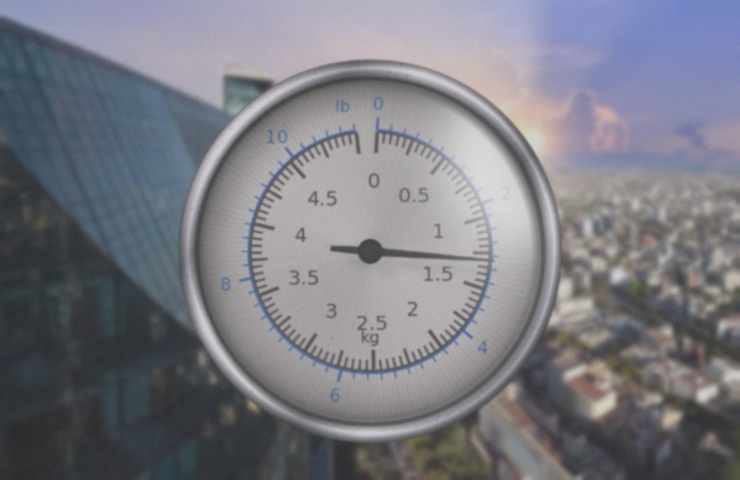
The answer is 1.3 kg
